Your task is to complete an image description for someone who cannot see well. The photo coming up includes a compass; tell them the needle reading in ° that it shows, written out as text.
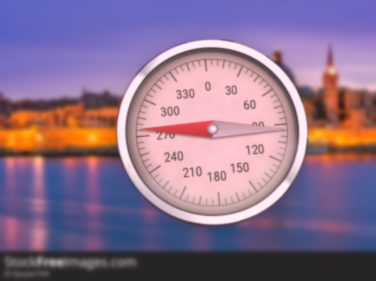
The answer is 275 °
